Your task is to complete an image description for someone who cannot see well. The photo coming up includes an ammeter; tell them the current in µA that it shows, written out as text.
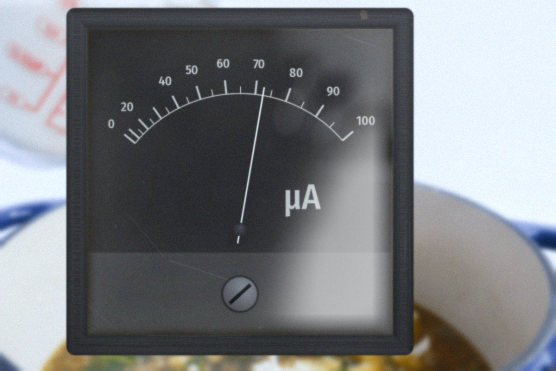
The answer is 72.5 µA
